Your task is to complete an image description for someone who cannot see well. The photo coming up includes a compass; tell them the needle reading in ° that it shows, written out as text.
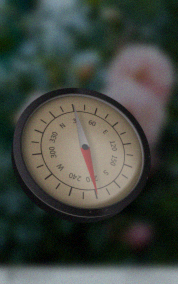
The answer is 210 °
